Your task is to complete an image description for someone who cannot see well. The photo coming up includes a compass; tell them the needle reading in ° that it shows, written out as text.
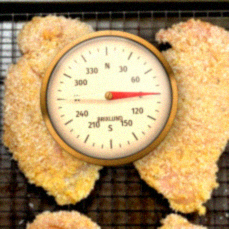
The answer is 90 °
